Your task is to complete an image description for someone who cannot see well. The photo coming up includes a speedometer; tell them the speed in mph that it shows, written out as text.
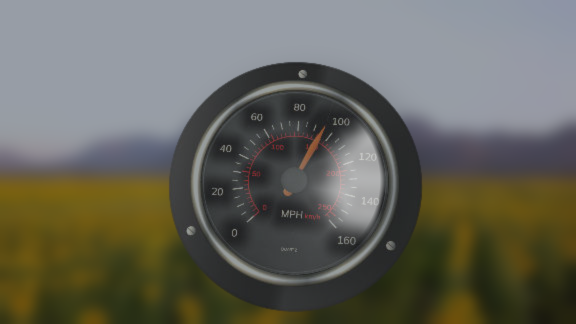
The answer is 95 mph
